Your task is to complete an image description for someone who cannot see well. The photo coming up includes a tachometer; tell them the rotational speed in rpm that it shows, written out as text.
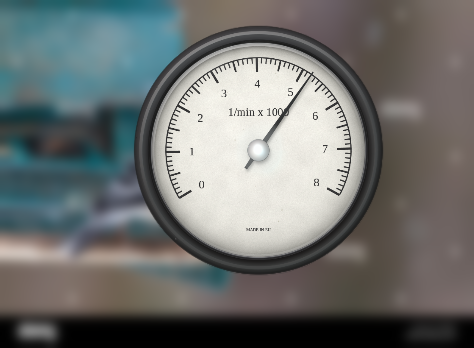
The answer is 5200 rpm
